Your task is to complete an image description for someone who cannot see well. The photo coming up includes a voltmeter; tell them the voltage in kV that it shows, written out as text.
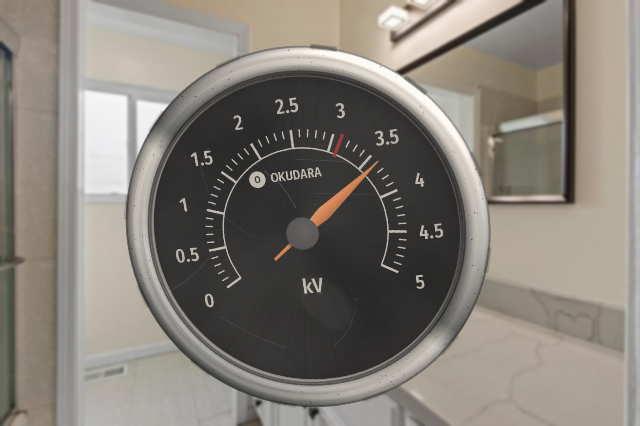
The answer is 3.6 kV
